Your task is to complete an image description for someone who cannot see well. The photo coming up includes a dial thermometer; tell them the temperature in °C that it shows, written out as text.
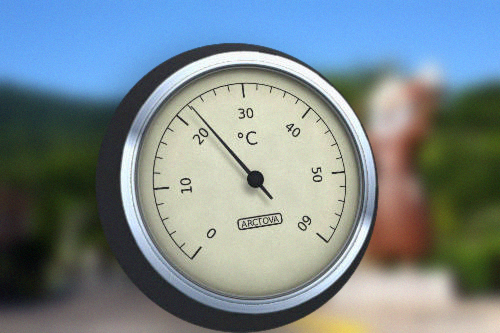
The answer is 22 °C
